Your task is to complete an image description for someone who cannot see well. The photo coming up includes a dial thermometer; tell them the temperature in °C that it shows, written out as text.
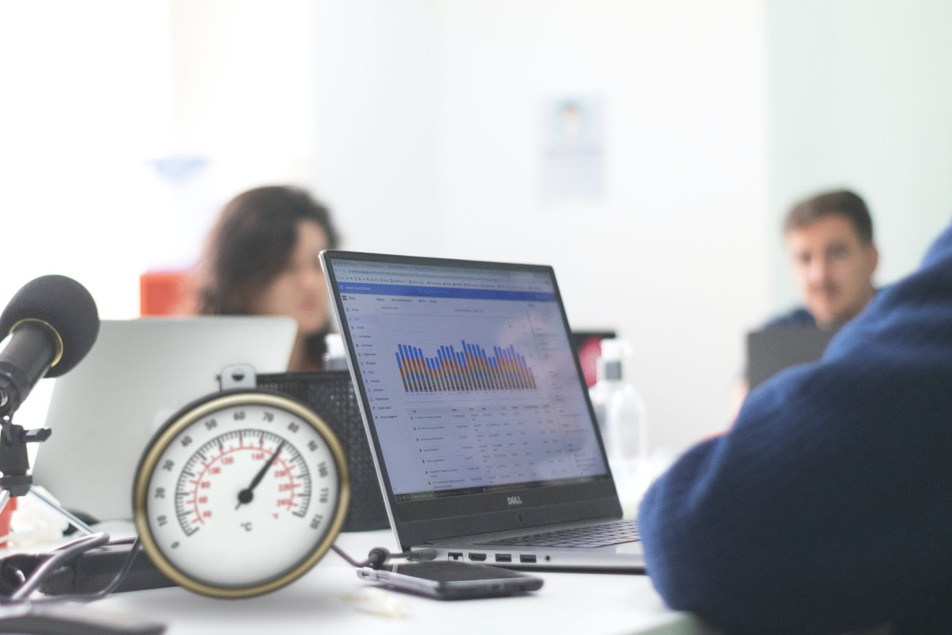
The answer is 80 °C
